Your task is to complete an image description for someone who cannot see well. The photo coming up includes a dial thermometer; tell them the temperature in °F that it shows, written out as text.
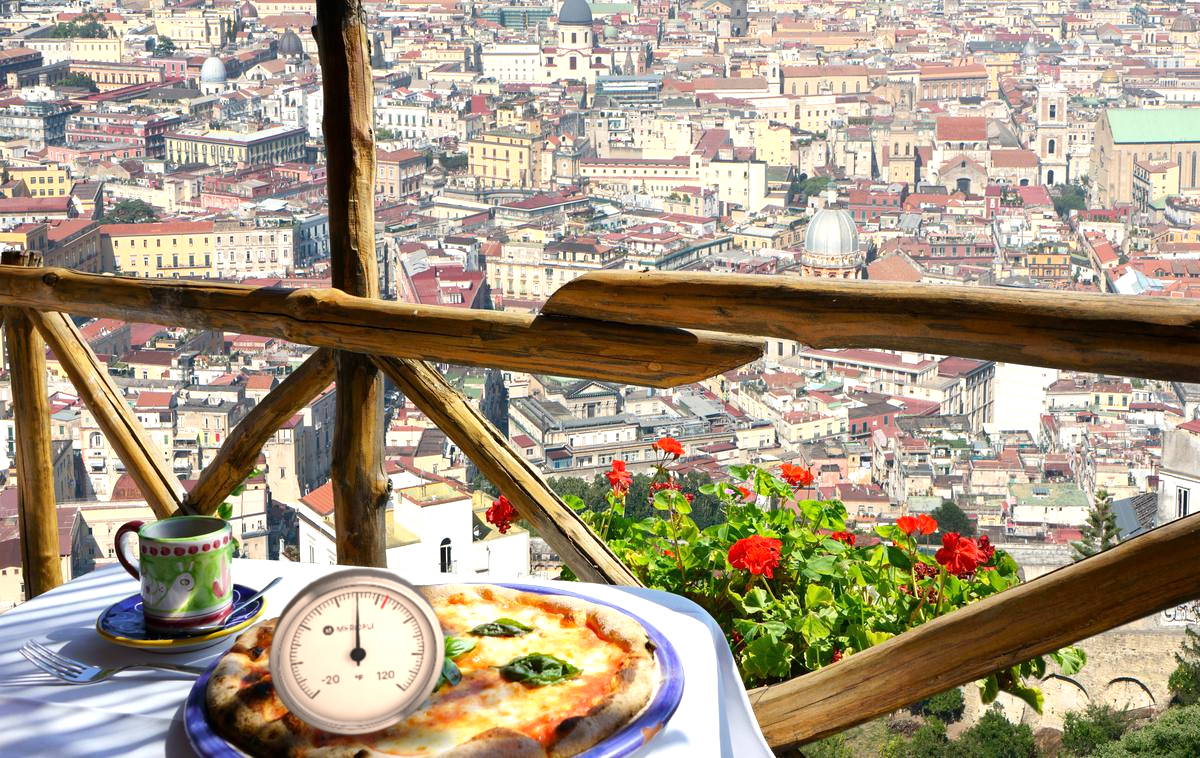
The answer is 50 °F
